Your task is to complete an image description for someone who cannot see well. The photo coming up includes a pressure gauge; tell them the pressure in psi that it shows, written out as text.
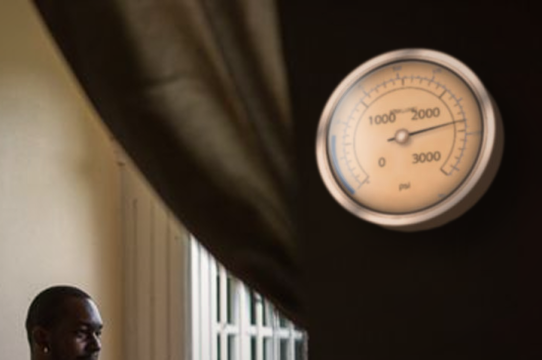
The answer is 2400 psi
